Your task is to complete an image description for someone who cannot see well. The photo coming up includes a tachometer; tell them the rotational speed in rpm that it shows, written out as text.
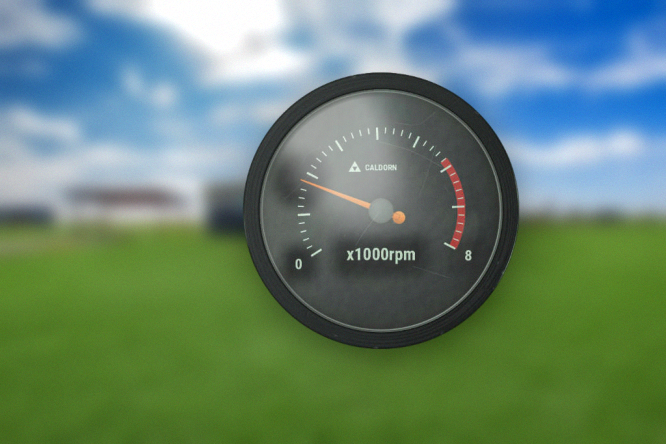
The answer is 1800 rpm
